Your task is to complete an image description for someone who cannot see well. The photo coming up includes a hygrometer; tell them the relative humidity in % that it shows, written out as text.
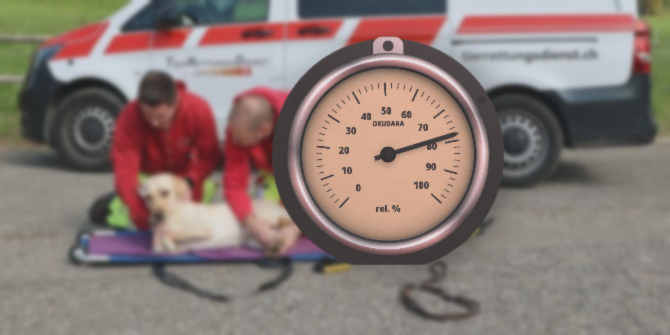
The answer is 78 %
